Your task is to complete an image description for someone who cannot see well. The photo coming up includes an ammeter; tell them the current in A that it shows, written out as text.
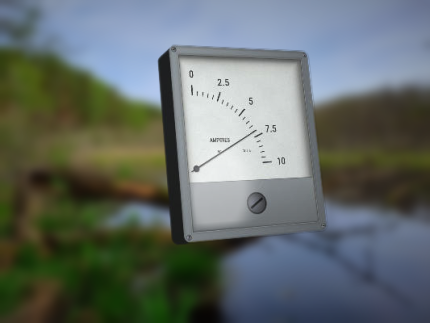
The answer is 7 A
